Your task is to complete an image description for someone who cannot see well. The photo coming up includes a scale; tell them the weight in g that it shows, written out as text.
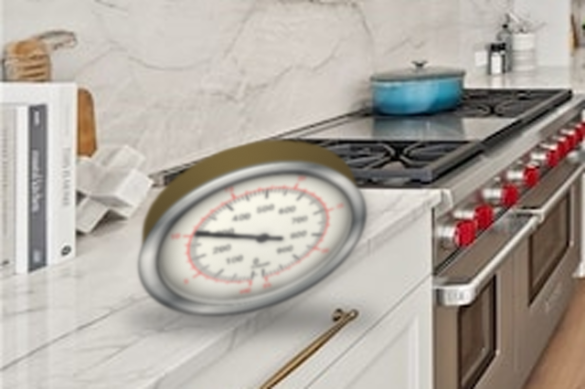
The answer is 300 g
